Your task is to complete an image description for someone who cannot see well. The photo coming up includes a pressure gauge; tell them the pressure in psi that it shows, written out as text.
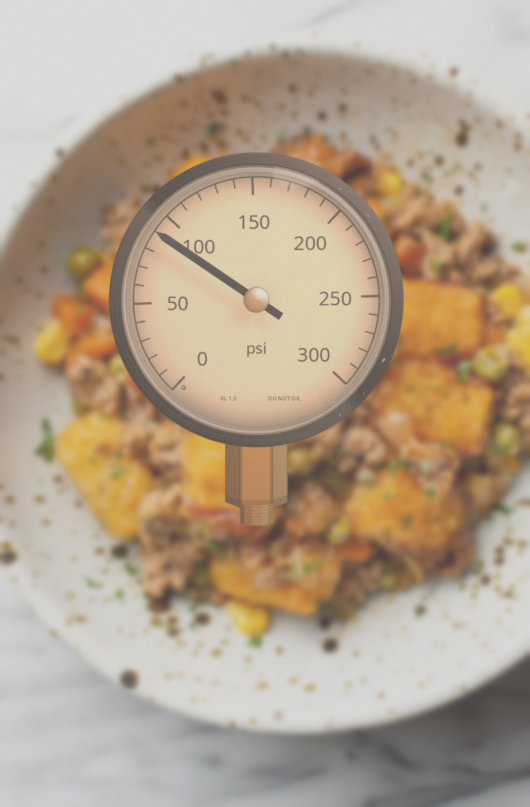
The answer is 90 psi
